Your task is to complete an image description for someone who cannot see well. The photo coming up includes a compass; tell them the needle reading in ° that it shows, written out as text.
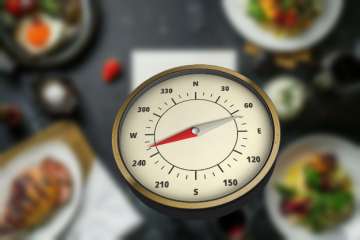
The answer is 250 °
